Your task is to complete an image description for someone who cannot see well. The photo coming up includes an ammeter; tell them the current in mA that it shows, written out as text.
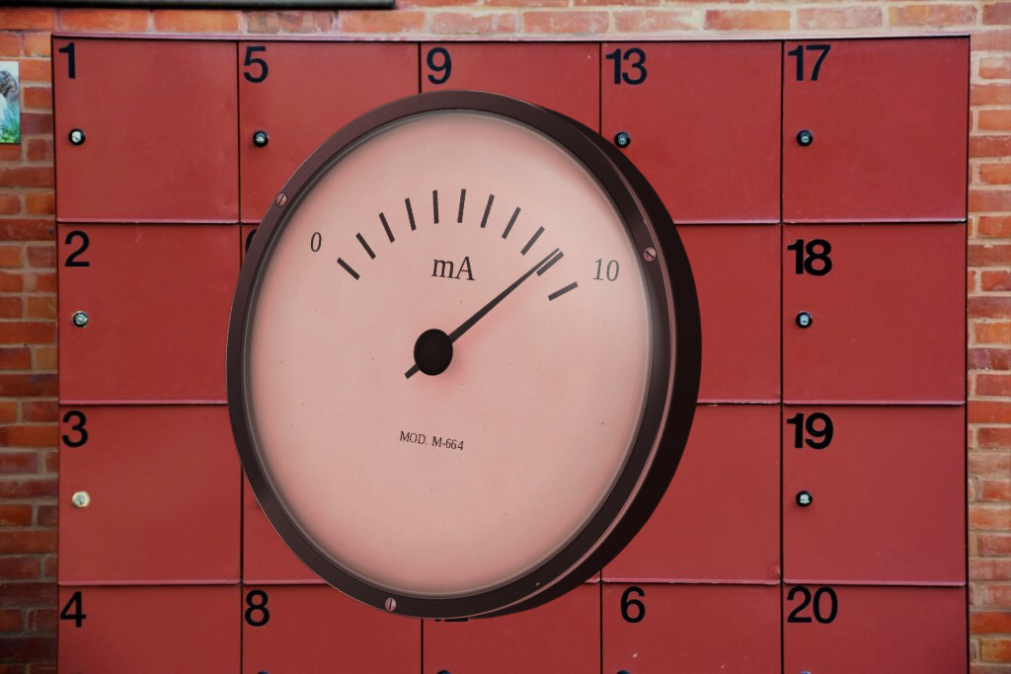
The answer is 9 mA
